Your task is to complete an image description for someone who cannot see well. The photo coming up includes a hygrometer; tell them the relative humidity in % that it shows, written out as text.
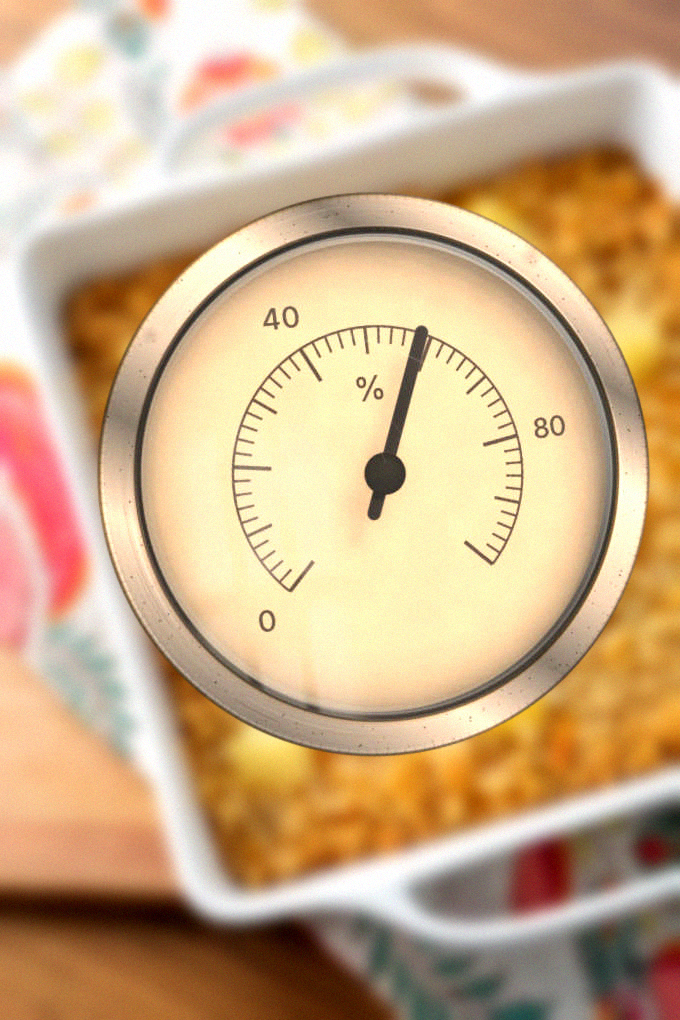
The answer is 58 %
